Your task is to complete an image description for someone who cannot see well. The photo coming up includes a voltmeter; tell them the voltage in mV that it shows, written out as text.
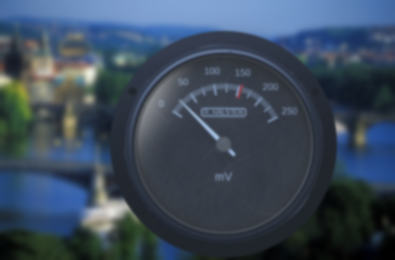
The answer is 25 mV
